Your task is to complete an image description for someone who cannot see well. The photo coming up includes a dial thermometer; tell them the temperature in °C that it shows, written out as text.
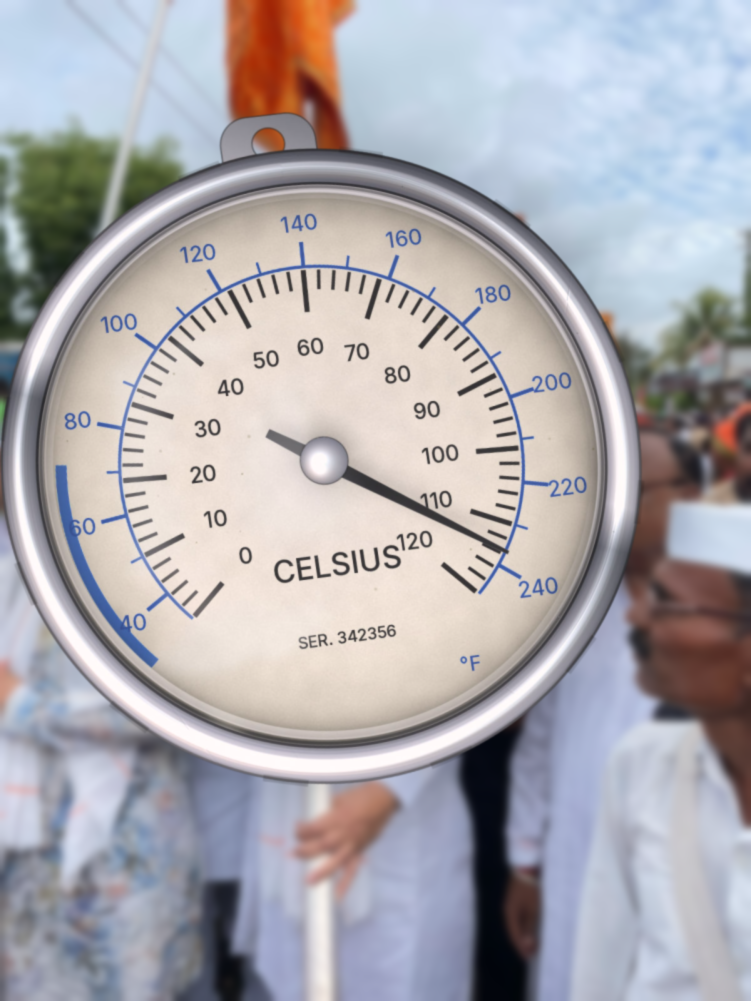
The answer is 114 °C
